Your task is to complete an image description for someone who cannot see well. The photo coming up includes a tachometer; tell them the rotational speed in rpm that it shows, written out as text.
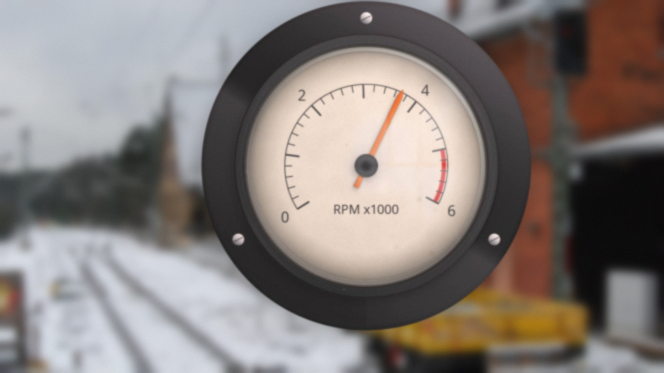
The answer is 3700 rpm
